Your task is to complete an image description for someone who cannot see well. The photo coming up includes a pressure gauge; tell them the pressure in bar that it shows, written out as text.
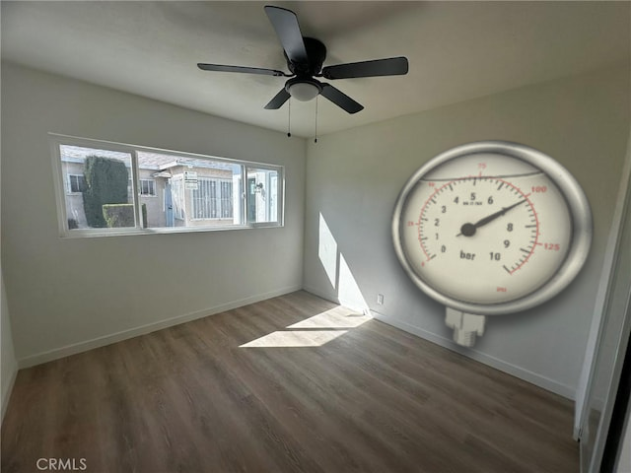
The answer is 7 bar
